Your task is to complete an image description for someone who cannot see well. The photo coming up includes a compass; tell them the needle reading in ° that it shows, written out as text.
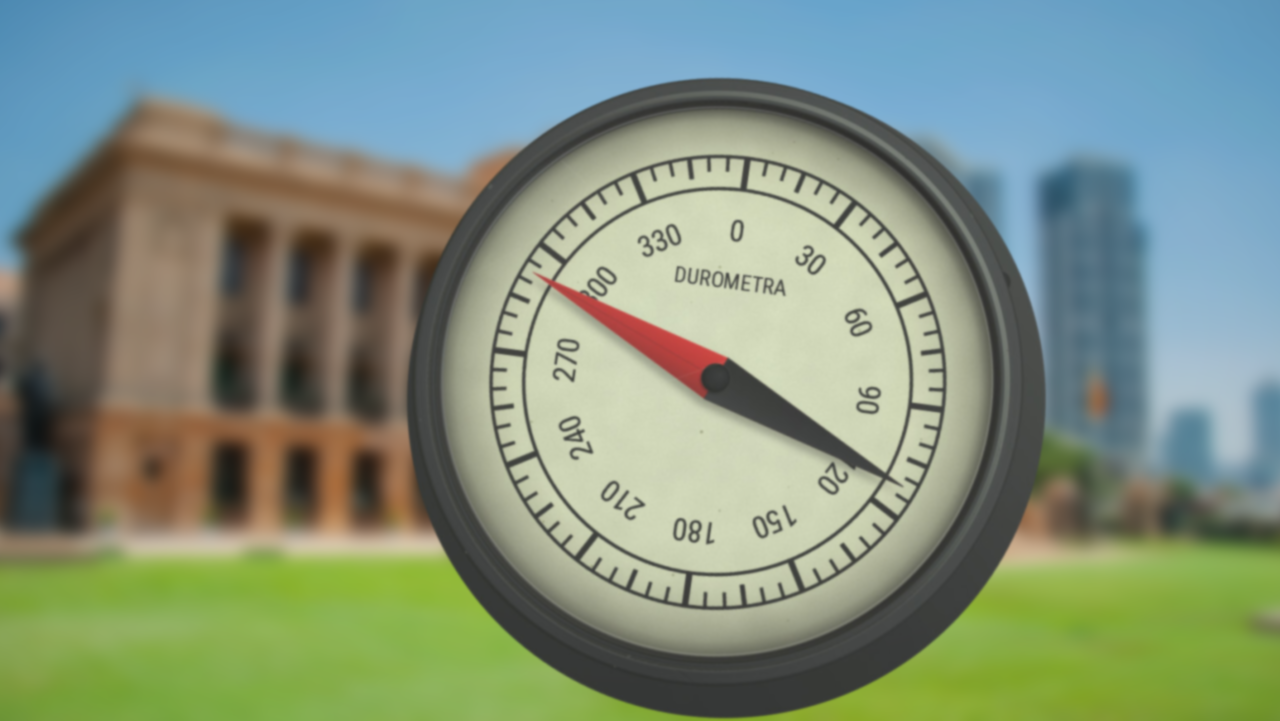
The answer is 292.5 °
